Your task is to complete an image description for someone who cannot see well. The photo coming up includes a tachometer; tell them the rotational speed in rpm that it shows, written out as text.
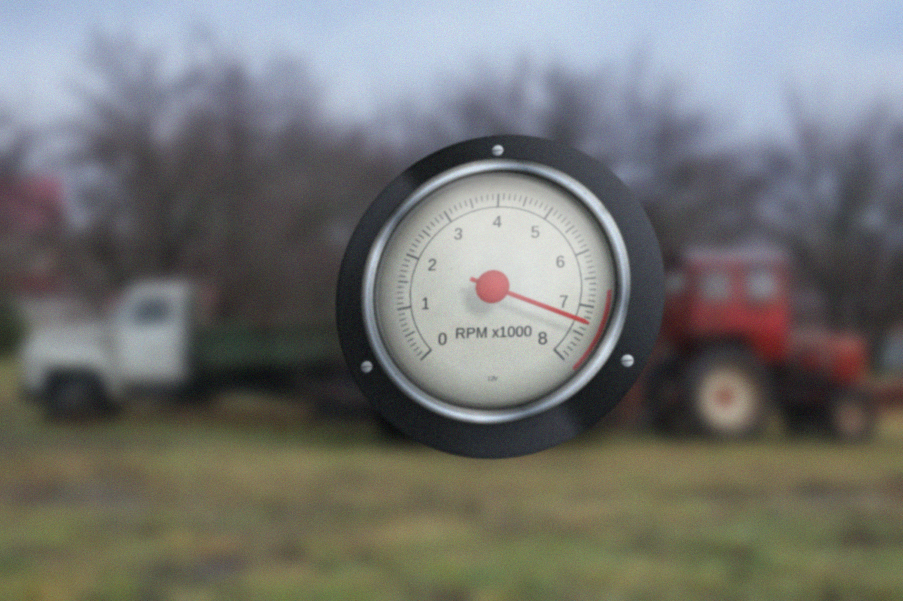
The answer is 7300 rpm
